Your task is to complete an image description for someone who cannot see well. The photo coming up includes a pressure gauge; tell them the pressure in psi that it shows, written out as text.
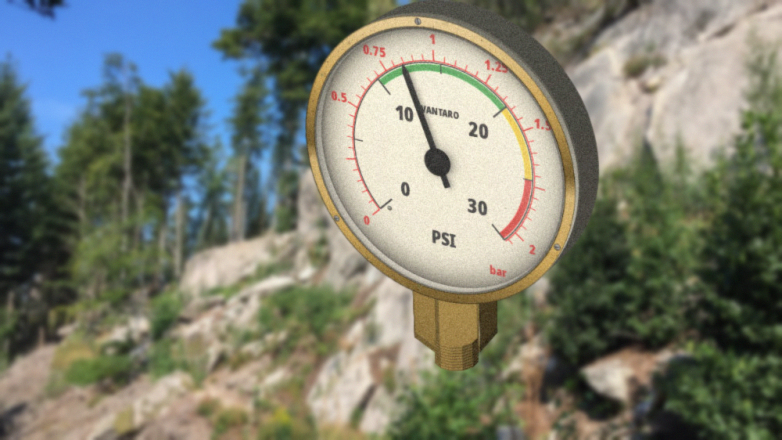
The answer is 12.5 psi
